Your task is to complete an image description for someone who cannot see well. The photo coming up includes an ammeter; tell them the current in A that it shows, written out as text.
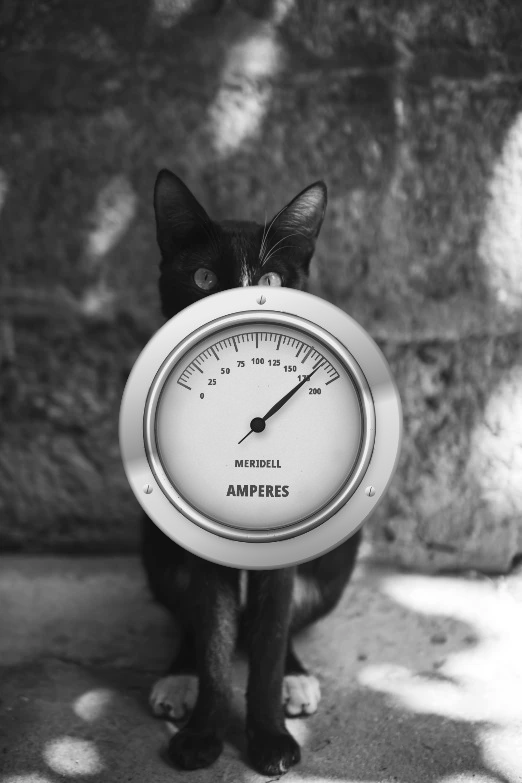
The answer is 180 A
